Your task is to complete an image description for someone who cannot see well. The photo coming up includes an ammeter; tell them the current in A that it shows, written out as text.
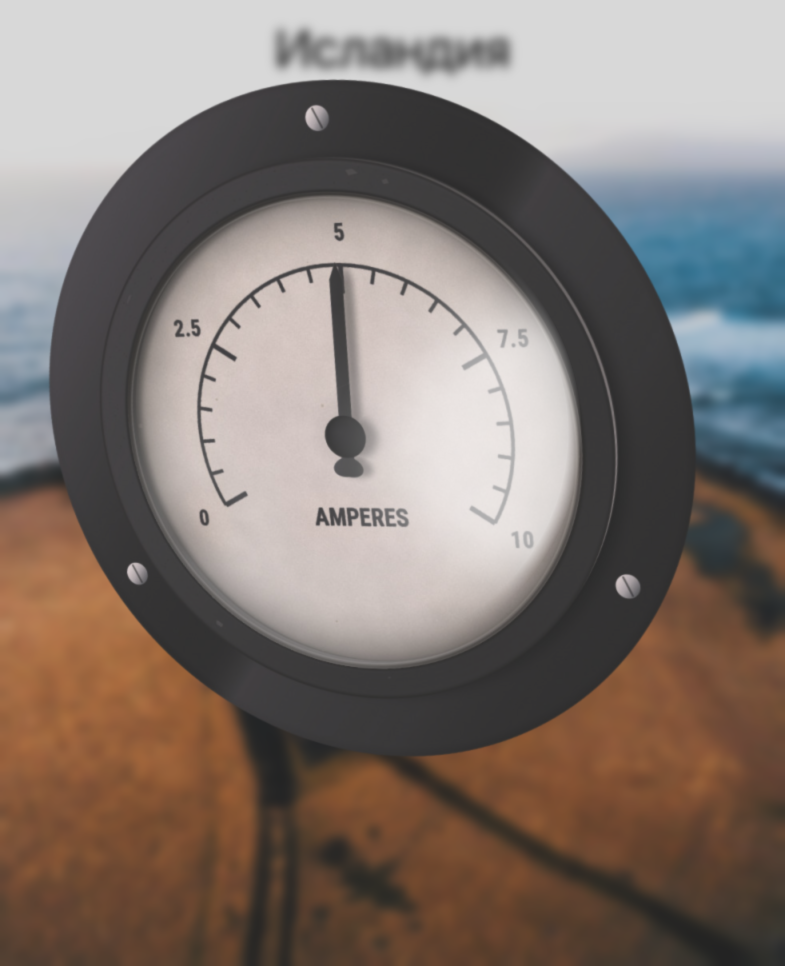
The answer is 5 A
